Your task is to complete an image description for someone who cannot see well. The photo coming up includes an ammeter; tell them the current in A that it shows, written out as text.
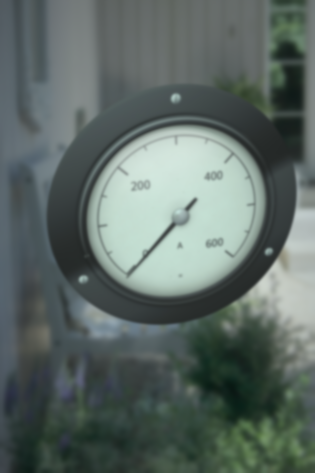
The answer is 0 A
